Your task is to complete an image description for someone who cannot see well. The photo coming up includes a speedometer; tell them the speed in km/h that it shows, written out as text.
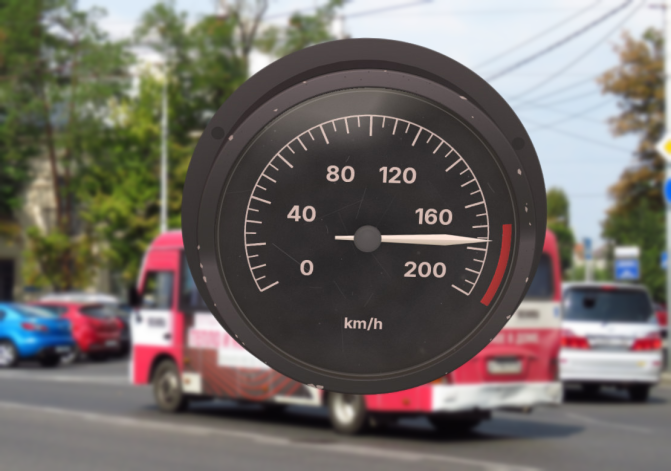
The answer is 175 km/h
